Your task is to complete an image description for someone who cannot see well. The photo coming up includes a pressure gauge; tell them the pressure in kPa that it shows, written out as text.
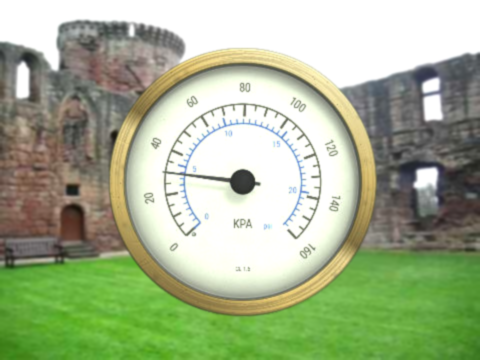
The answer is 30 kPa
